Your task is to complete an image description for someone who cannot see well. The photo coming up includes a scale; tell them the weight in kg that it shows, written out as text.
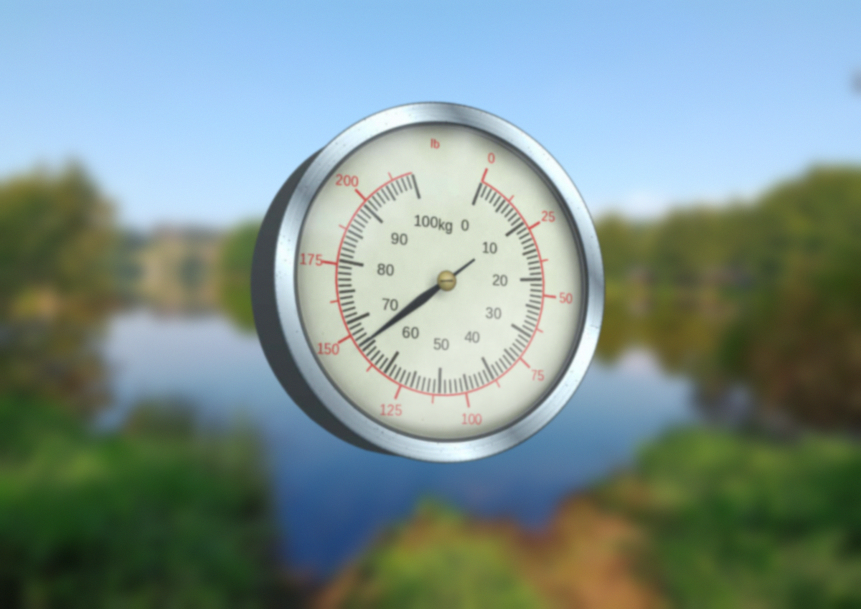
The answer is 66 kg
